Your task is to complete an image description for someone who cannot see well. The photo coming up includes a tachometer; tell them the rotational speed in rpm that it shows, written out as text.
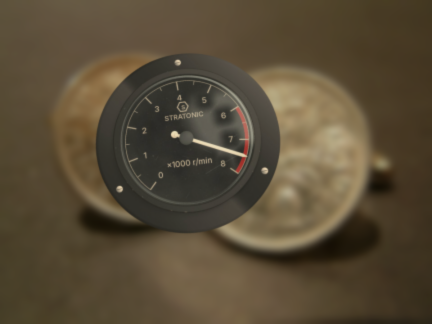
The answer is 7500 rpm
